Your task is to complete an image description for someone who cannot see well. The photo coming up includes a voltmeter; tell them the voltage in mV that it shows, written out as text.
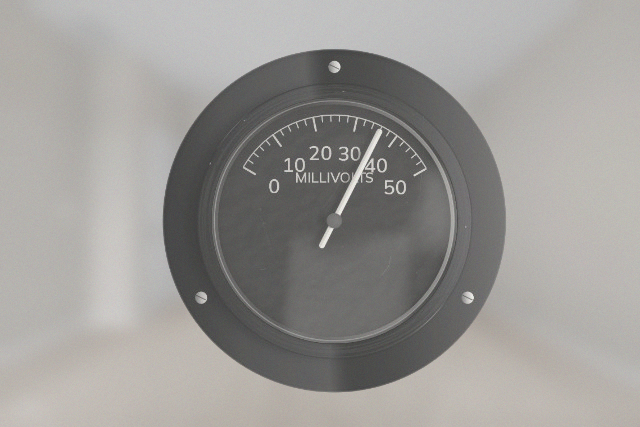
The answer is 36 mV
